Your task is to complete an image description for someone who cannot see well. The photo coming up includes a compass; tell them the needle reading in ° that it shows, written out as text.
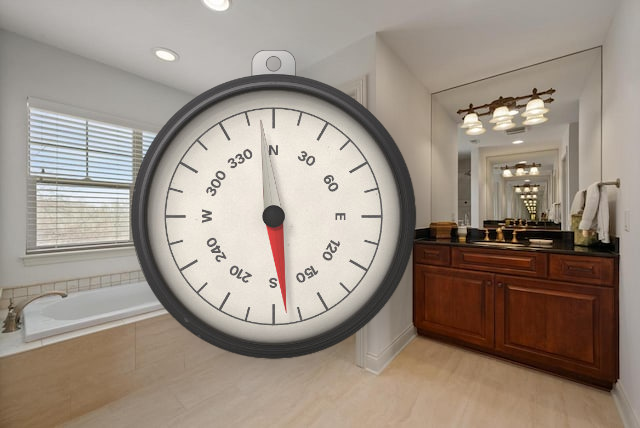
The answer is 172.5 °
